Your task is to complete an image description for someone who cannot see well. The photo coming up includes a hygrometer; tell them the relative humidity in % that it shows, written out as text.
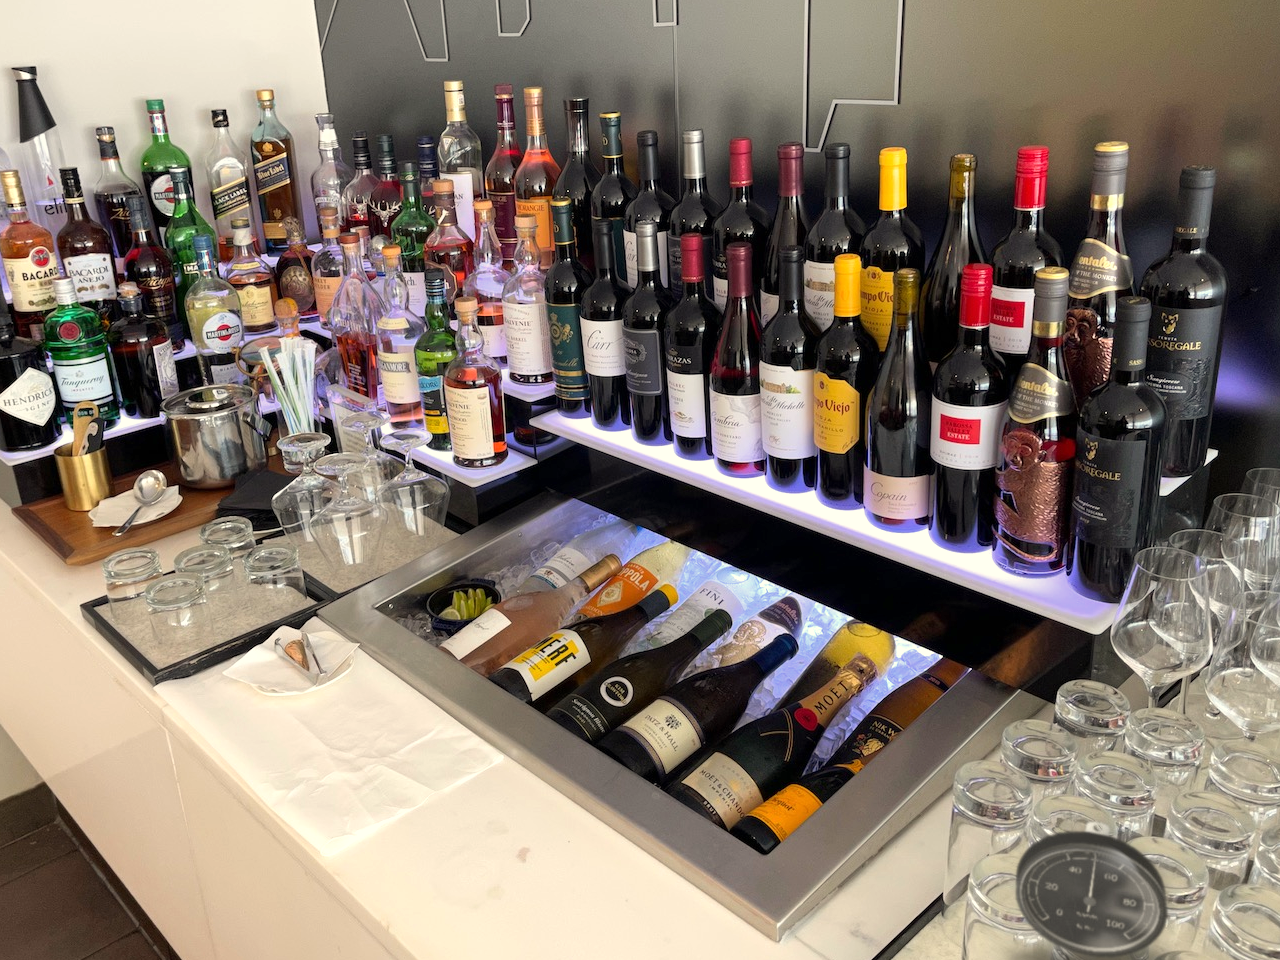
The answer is 50 %
